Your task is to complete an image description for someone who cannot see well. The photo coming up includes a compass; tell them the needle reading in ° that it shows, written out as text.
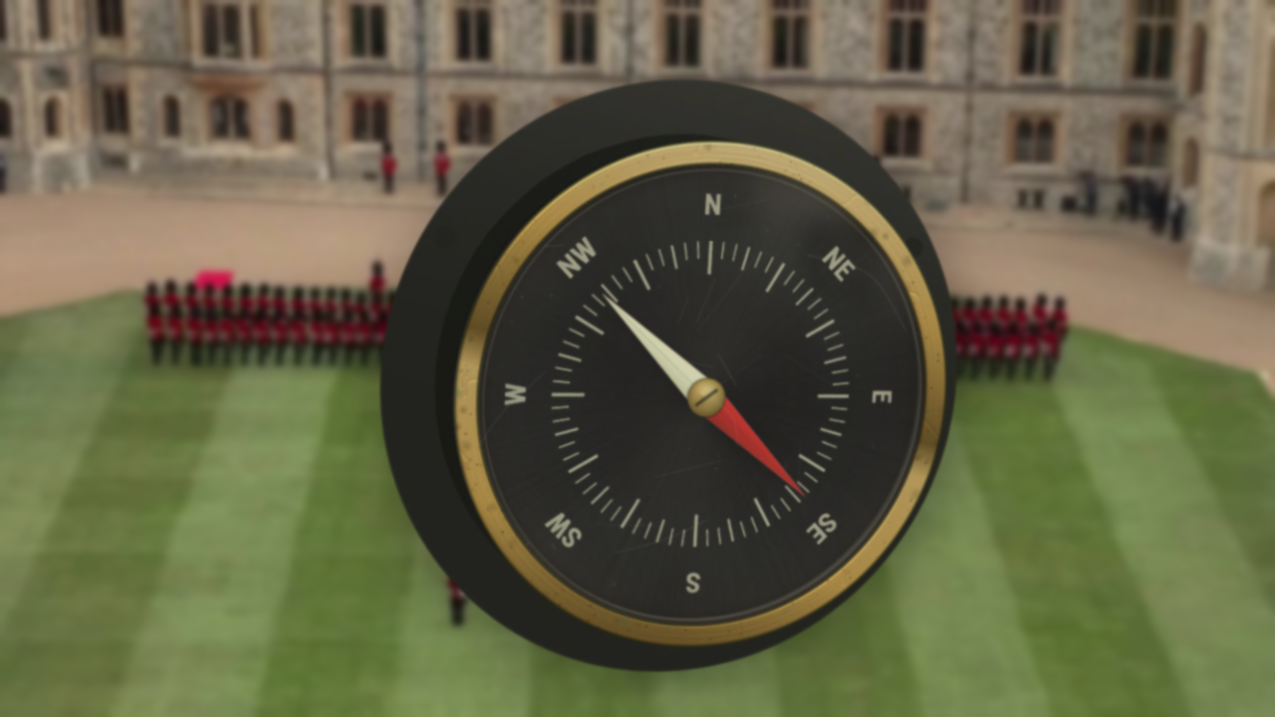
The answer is 132.5 °
